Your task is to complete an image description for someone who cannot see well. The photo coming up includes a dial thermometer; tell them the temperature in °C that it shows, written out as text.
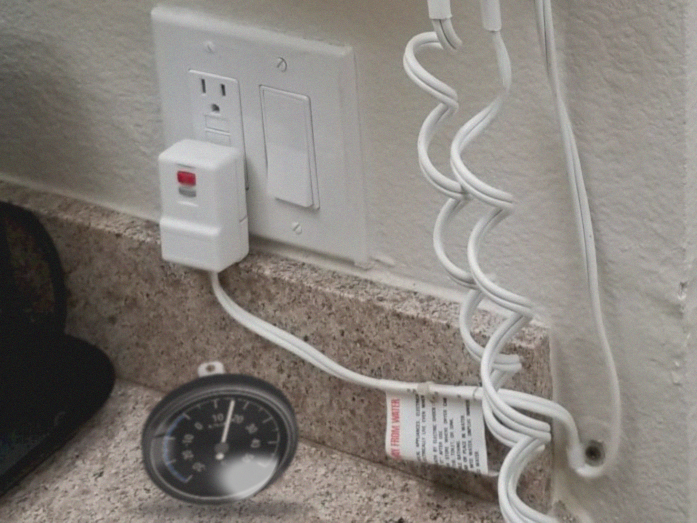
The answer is 15 °C
